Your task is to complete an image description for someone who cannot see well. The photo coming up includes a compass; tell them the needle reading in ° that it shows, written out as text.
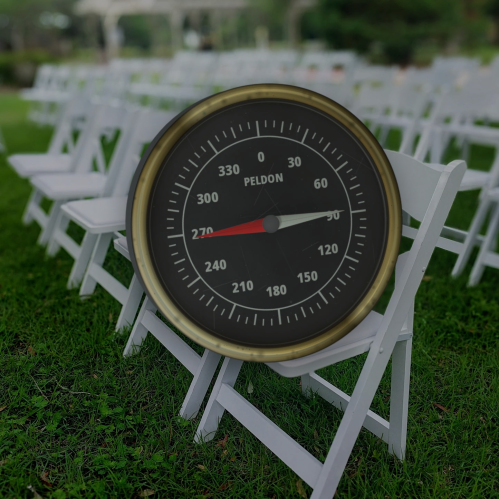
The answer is 267.5 °
